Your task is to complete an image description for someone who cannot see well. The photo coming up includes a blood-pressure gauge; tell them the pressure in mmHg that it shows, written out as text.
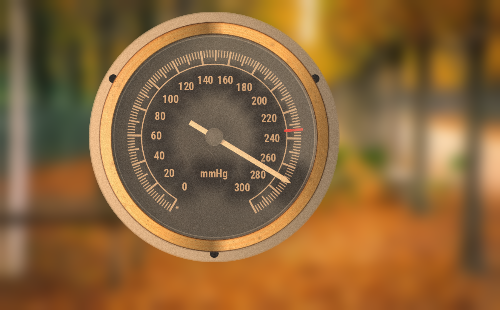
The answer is 270 mmHg
